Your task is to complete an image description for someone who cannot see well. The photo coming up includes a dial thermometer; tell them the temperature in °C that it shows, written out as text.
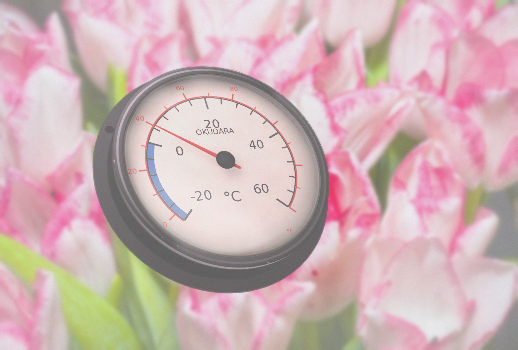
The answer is 4 °C
